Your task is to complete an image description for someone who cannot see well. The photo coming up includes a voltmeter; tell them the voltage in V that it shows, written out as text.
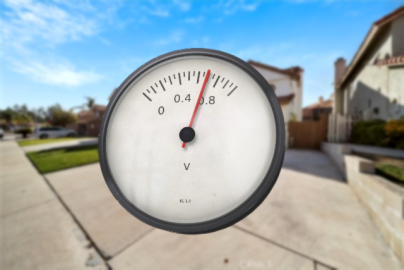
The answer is 0.7 V
